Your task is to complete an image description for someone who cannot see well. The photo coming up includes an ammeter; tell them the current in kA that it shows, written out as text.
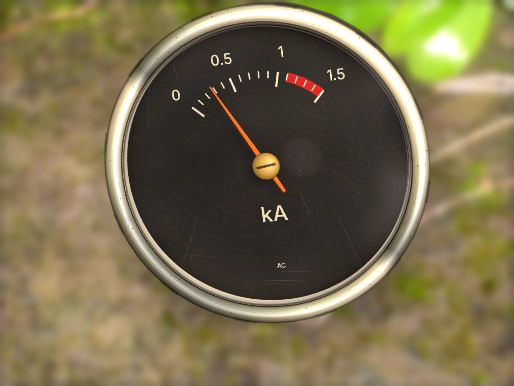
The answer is 0.3 kA
